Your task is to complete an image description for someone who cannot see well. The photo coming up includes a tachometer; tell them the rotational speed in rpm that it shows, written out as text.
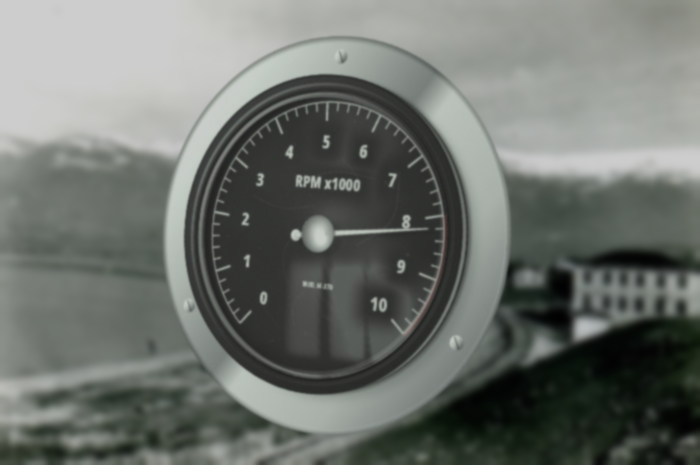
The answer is 8200 rpm
